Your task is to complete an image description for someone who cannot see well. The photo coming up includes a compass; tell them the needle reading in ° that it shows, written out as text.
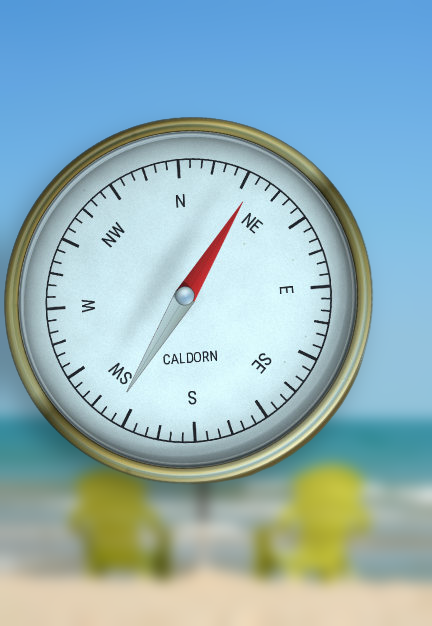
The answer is 35 °
